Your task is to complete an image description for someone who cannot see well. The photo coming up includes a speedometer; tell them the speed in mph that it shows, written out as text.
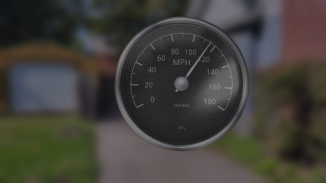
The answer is 115 mph
